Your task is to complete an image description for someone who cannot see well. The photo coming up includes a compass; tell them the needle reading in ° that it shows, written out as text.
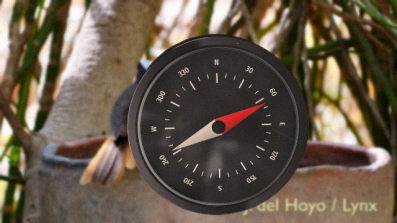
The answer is 65 °
